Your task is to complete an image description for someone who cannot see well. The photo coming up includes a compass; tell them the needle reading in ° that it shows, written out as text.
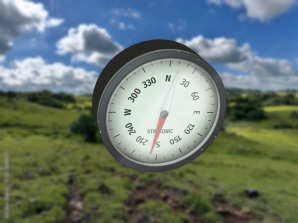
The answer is 190 °
